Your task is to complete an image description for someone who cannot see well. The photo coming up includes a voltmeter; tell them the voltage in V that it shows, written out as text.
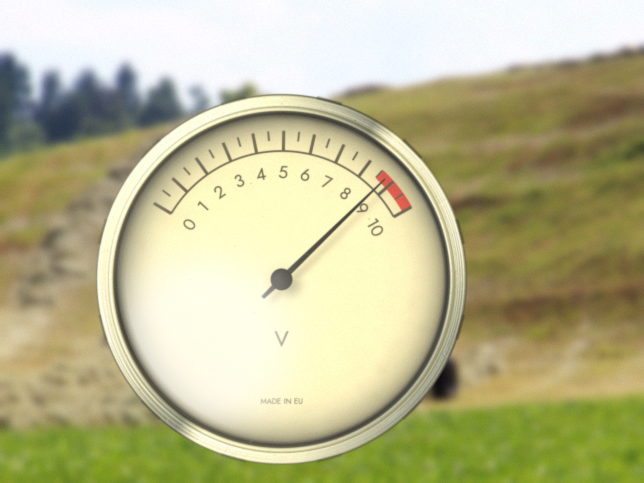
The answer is 8.75 V
